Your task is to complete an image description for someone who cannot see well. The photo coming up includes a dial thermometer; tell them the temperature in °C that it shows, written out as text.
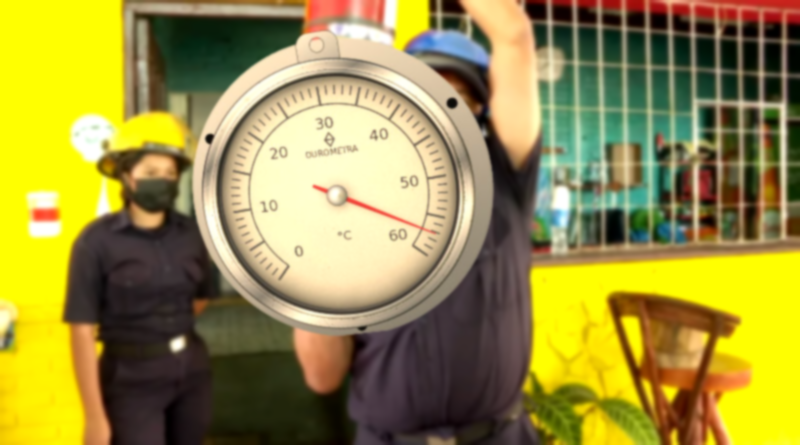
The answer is 57 °C
